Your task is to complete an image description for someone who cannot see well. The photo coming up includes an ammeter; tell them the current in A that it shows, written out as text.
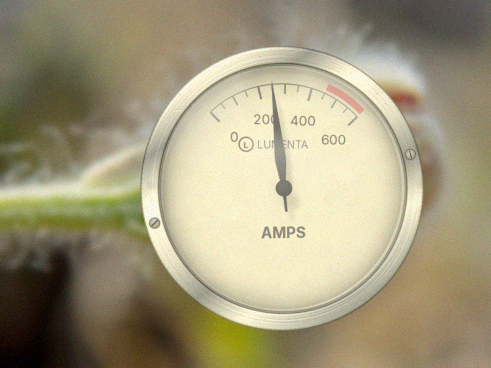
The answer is 250 A
